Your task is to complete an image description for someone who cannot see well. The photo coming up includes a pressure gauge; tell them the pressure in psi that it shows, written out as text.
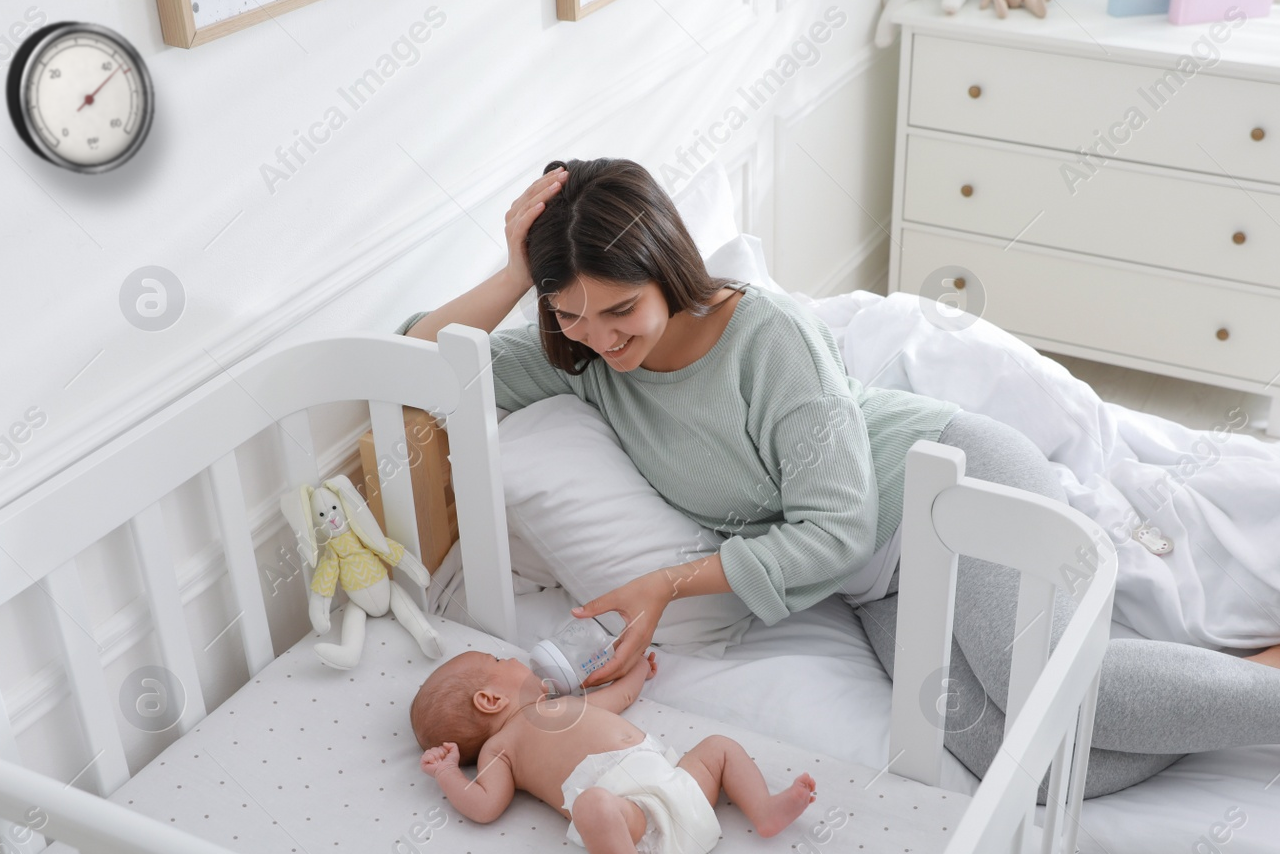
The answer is 42.5 psi
